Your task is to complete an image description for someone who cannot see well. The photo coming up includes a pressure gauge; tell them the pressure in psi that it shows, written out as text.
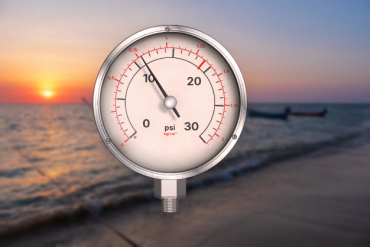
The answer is 11 psi
